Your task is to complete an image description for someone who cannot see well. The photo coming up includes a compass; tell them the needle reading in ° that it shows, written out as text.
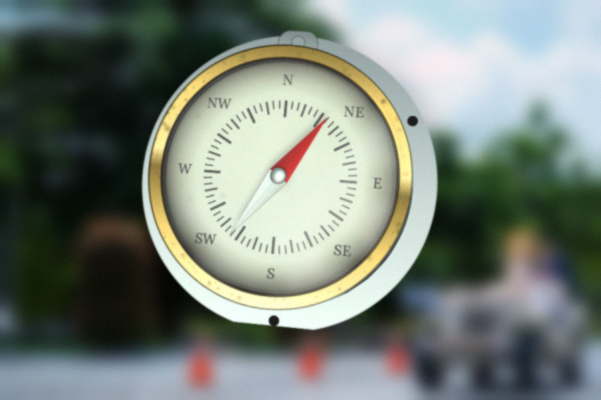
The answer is 35 °
